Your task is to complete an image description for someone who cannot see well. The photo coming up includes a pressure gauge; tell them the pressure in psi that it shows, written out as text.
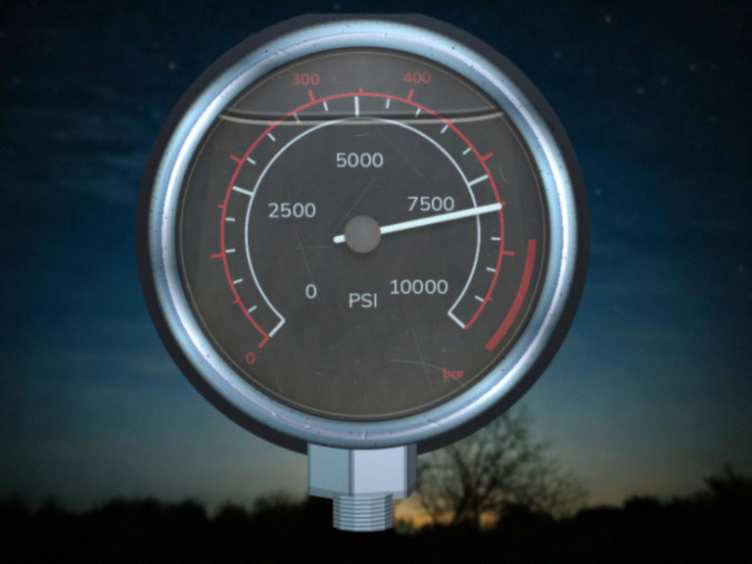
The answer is 8000 psi
